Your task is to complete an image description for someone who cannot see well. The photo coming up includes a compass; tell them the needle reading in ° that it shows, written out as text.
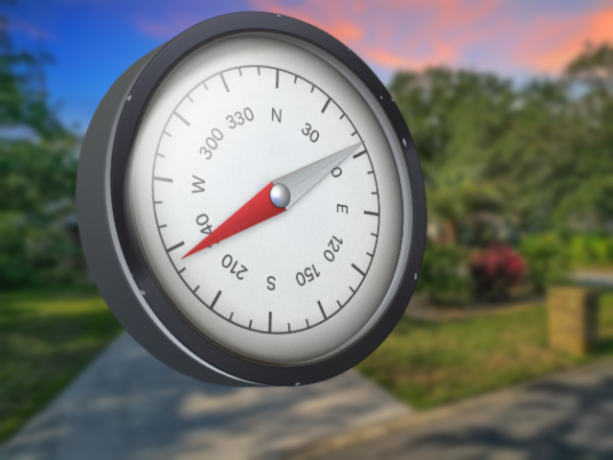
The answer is 235 °
